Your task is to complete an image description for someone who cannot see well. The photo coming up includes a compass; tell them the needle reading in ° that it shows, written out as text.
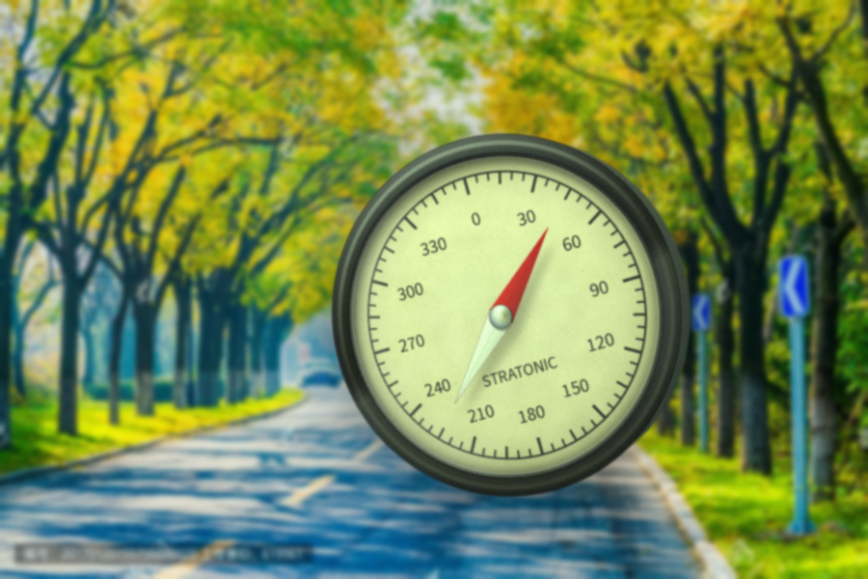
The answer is 45 °
